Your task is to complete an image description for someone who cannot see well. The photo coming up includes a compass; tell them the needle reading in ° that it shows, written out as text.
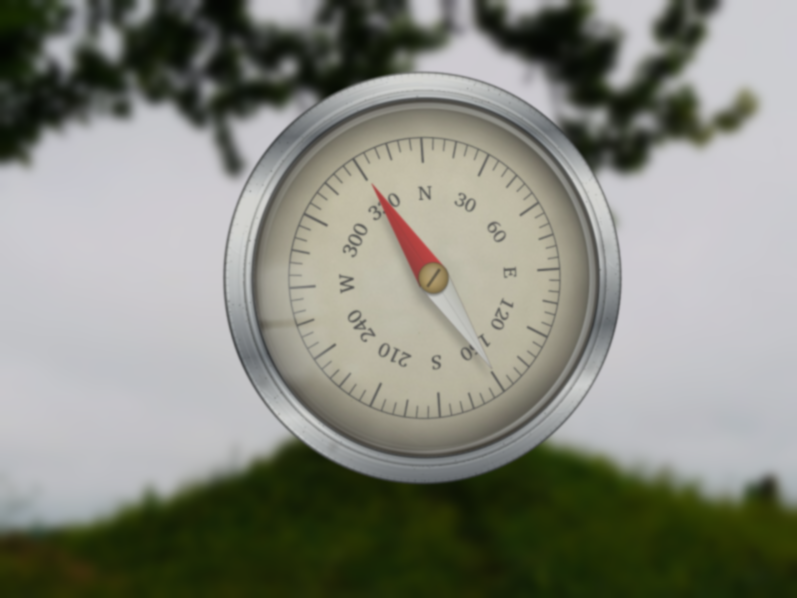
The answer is 330 °
